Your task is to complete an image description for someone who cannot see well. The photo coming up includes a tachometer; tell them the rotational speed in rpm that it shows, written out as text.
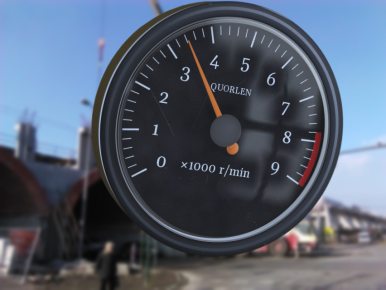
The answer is 3400 rpm
